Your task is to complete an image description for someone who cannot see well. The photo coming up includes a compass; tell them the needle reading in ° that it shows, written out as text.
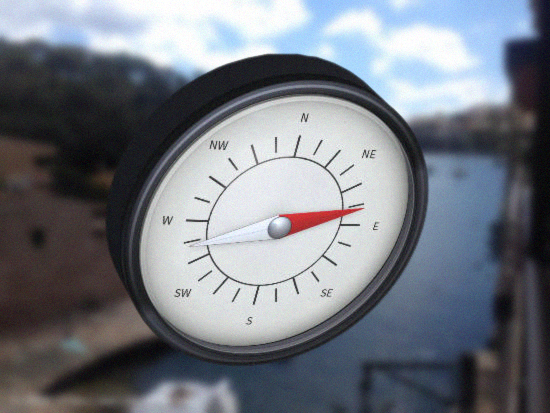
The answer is 75 °
